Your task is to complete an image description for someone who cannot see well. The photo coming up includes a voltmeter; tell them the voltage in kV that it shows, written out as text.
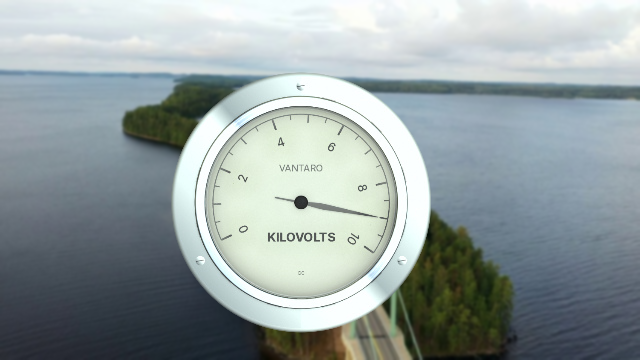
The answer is 9 kV
